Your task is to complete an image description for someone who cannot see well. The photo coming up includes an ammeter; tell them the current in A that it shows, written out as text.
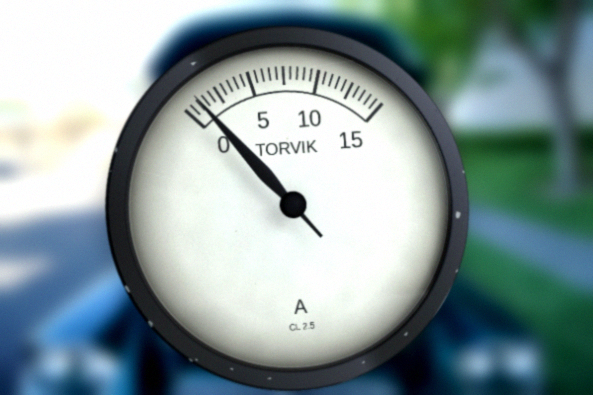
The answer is 1 A
